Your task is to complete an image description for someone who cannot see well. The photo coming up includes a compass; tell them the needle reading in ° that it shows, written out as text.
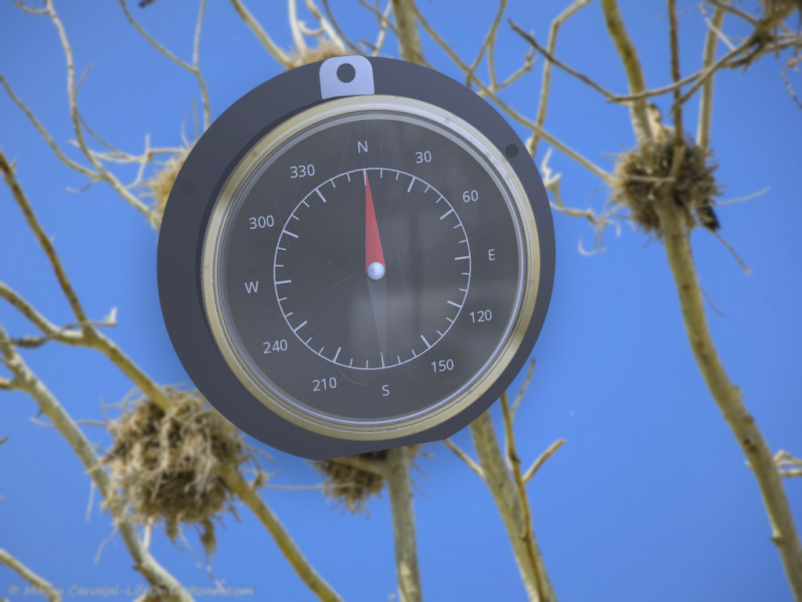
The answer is 0 °
